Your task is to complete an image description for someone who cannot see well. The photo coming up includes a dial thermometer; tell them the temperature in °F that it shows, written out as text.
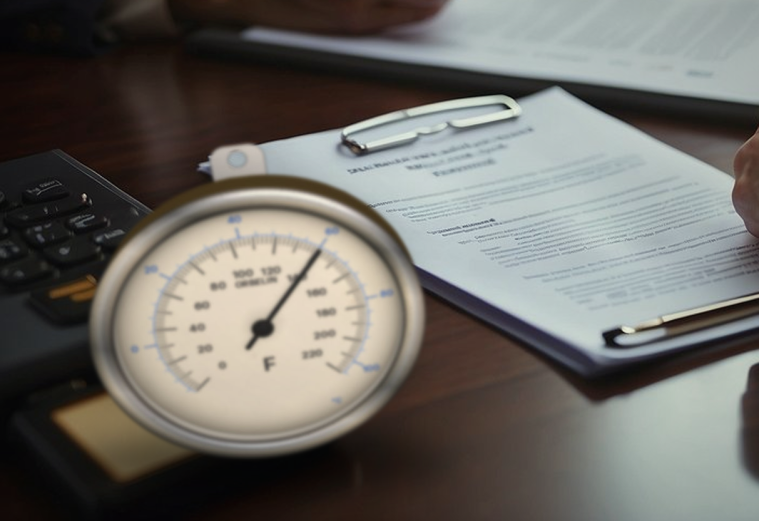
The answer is 140 °F
